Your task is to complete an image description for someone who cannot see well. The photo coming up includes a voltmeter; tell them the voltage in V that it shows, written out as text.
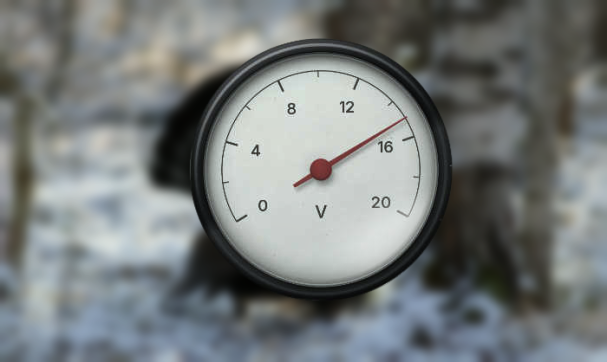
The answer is 15 V
